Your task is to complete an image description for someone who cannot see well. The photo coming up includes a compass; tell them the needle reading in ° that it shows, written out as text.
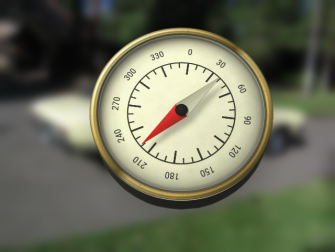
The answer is 220 °
